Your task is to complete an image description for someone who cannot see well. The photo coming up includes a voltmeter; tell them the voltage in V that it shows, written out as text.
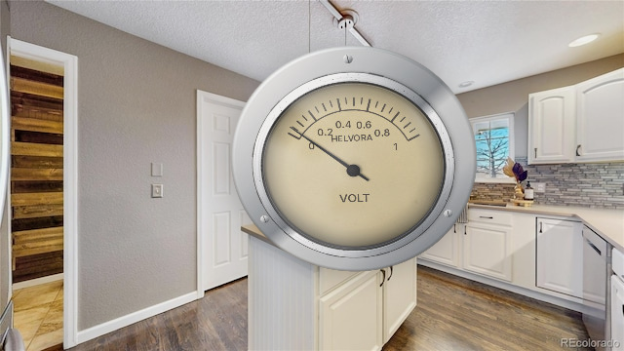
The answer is 0.05 V
